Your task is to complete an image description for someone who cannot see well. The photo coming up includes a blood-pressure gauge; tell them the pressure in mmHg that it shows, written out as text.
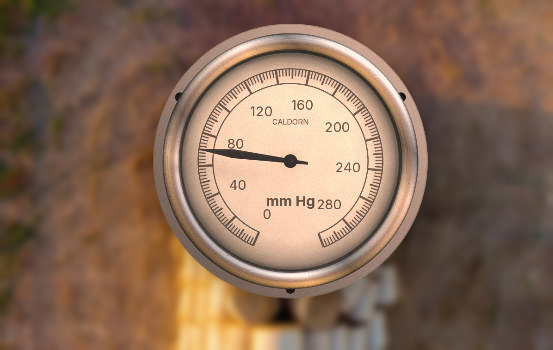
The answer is 70 mmHg
